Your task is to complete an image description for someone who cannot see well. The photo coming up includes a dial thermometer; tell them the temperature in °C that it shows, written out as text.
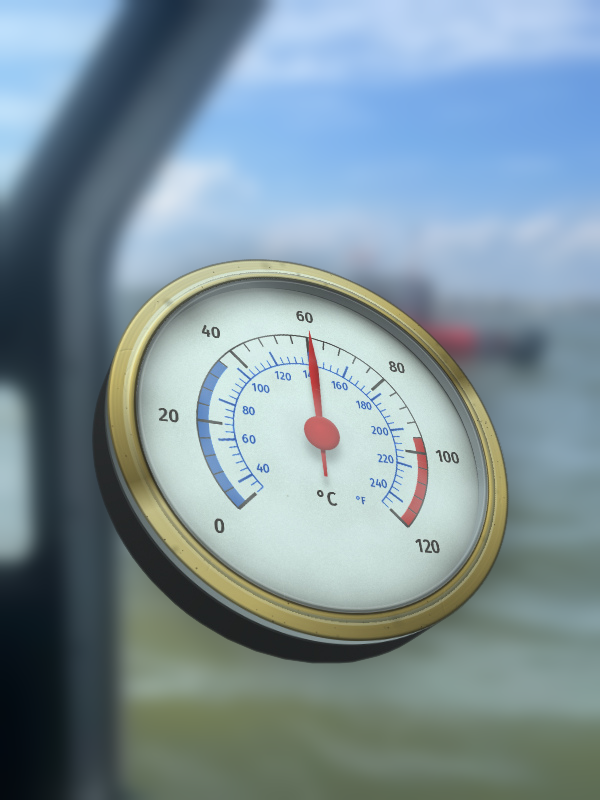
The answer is 60 °C
